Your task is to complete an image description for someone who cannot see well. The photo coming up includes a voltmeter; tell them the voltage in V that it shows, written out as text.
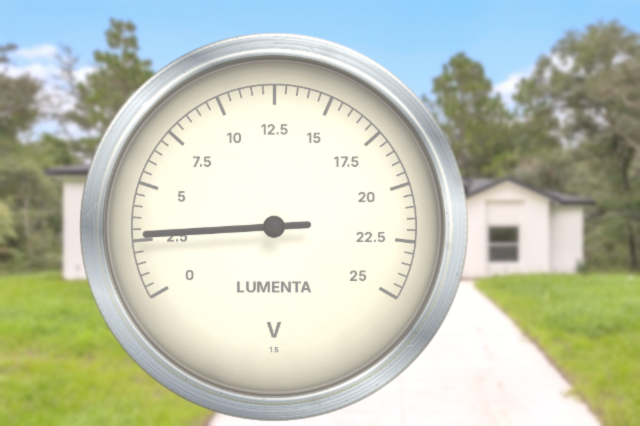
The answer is 2.75 V
